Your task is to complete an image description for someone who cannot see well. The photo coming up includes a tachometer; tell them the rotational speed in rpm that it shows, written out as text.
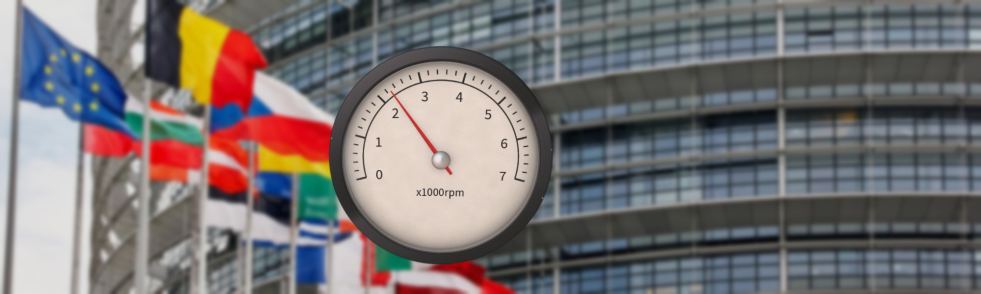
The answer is 2300 rpm
